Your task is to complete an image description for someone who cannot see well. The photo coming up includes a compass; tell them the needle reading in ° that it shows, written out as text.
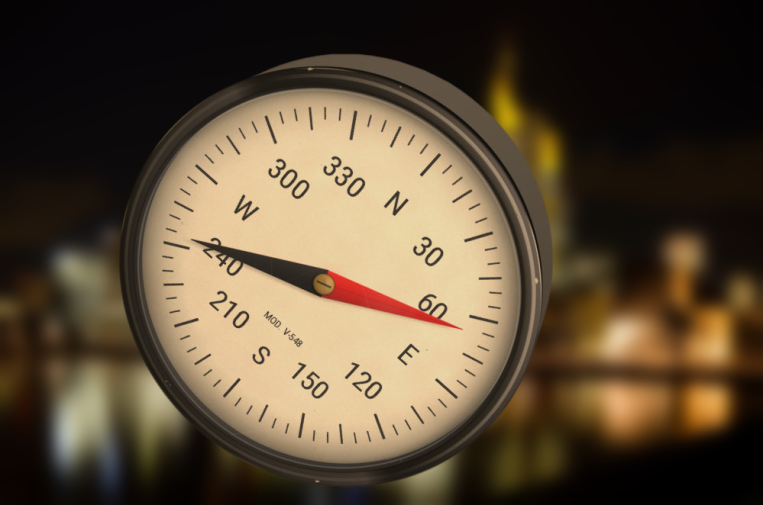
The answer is 65 °
